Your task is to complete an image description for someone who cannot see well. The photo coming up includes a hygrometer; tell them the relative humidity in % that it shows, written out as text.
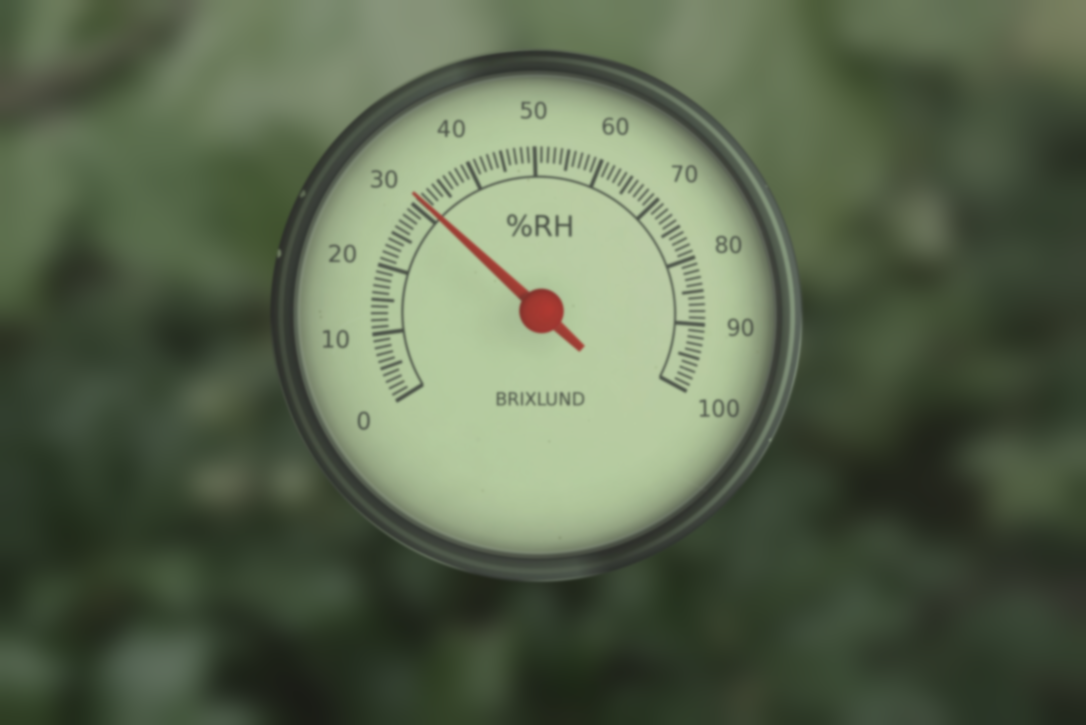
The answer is 31 %
